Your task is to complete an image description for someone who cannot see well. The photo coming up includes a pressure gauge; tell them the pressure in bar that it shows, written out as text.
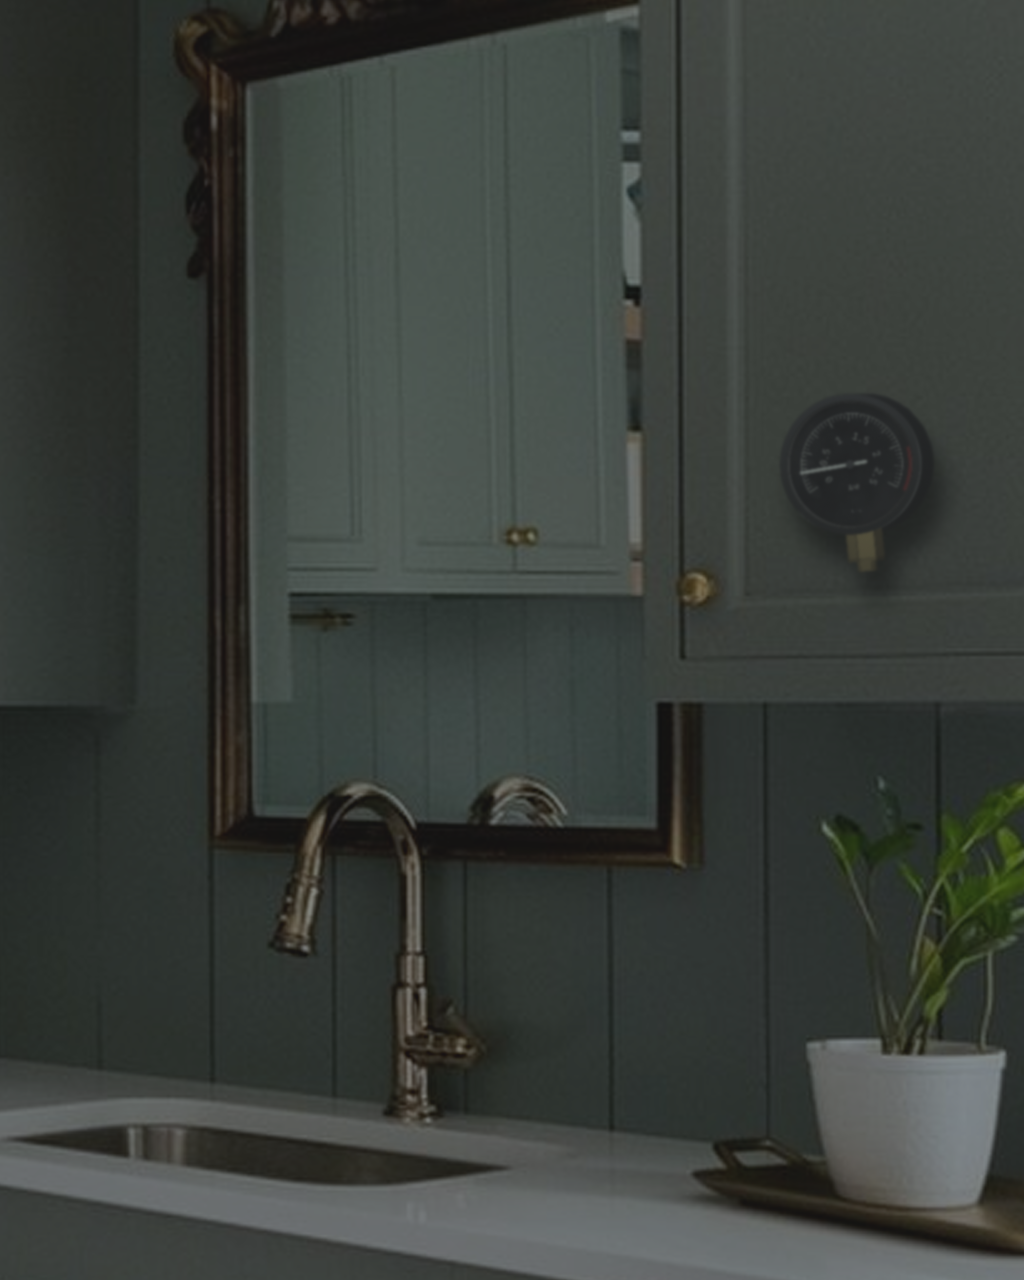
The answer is 0.25 bar
